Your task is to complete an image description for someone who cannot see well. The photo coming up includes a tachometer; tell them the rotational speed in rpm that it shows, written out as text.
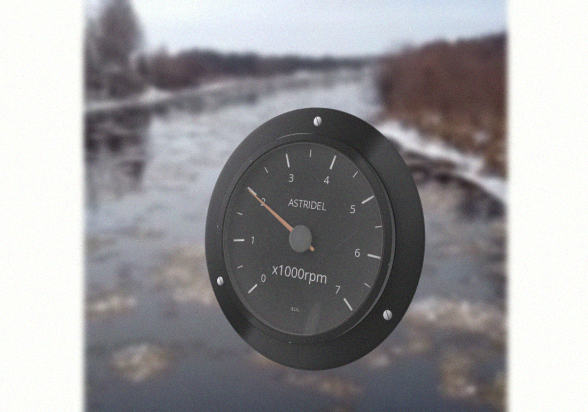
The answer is 2000 rpm
